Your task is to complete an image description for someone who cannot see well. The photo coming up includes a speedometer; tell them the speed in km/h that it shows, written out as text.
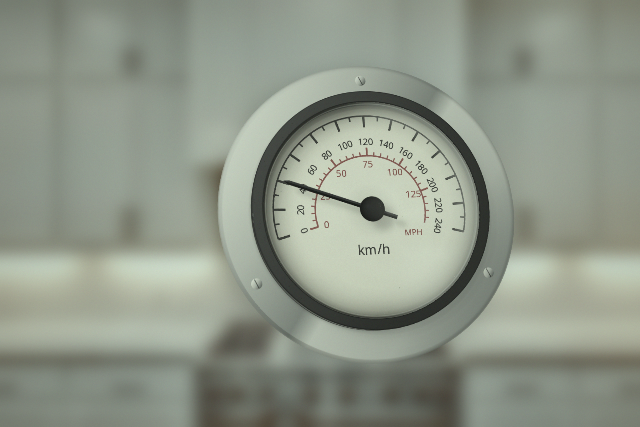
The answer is 40 km/h
